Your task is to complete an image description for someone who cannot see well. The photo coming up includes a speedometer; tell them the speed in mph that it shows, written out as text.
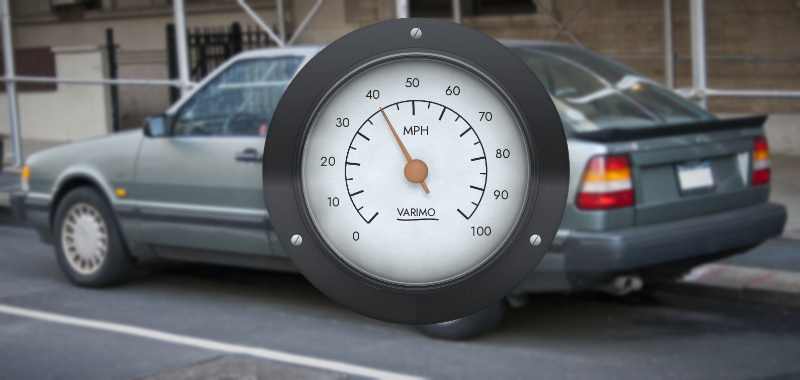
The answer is 40 mph
